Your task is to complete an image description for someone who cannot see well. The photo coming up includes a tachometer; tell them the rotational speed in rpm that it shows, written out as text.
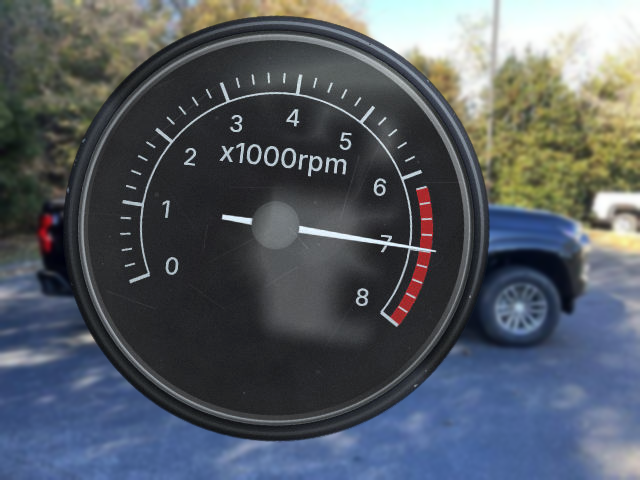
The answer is 7000 rpm
